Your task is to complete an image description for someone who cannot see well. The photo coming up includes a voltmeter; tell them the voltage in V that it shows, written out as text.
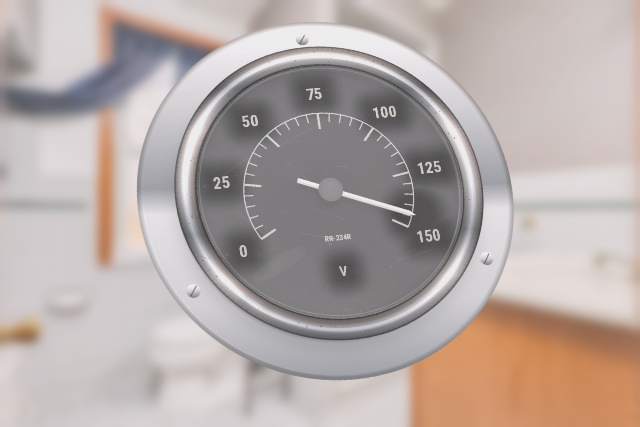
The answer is 145 V
